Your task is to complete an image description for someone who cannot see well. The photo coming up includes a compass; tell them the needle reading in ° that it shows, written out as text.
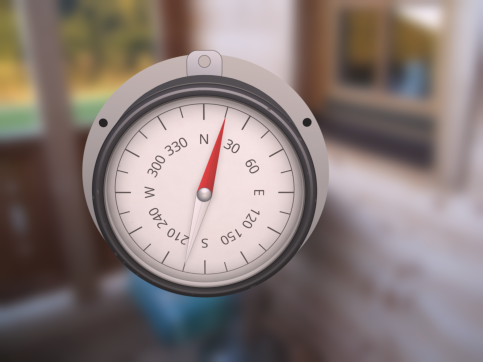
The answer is 15 °
